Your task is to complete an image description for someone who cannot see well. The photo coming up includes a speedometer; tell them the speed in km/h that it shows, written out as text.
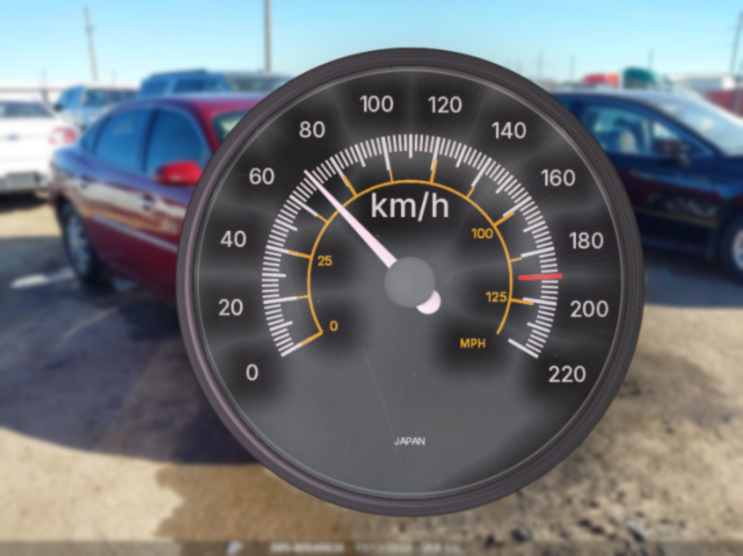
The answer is 70 km/h
